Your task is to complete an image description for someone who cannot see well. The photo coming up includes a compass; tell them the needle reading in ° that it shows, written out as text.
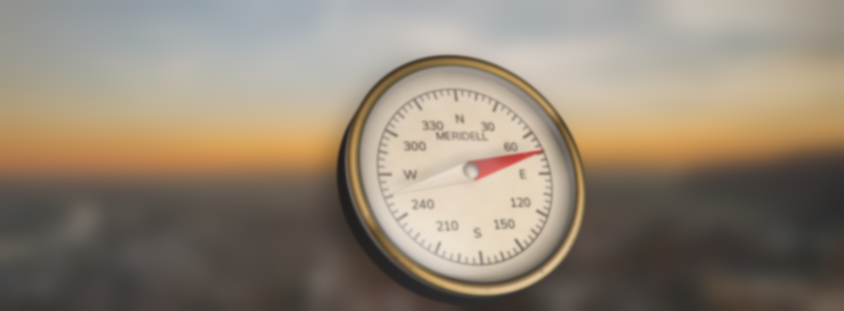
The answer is 75 °
